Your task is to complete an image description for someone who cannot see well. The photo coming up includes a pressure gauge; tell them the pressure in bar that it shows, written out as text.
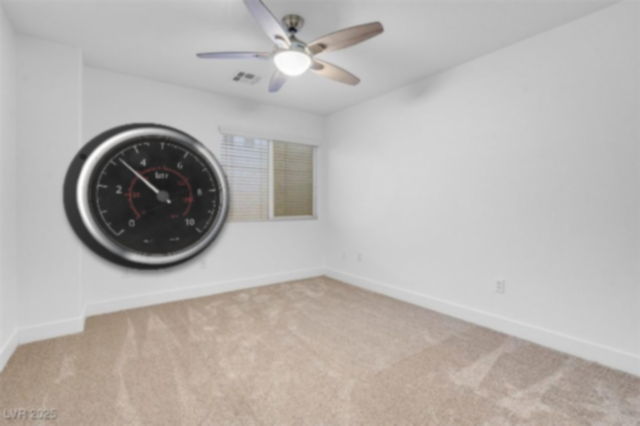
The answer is 3.25 bar
